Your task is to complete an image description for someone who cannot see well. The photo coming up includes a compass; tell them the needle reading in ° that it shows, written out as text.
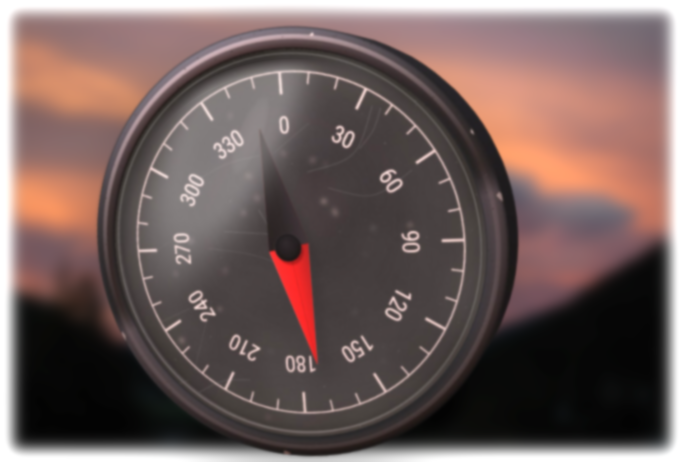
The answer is 170 °
